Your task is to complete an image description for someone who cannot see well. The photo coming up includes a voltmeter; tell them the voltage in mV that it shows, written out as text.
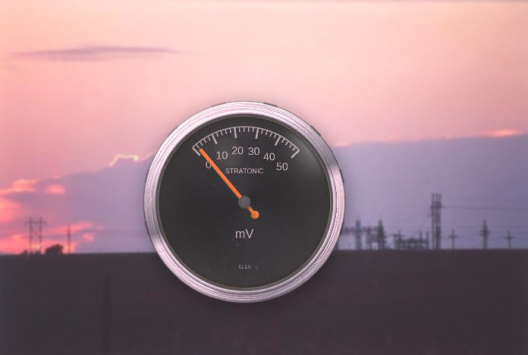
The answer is 2 mV
